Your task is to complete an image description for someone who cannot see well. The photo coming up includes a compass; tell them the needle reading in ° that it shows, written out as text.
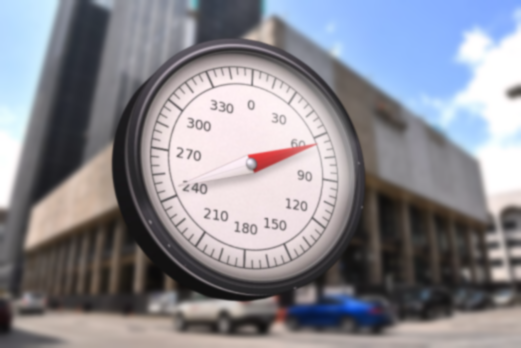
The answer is 65 °
